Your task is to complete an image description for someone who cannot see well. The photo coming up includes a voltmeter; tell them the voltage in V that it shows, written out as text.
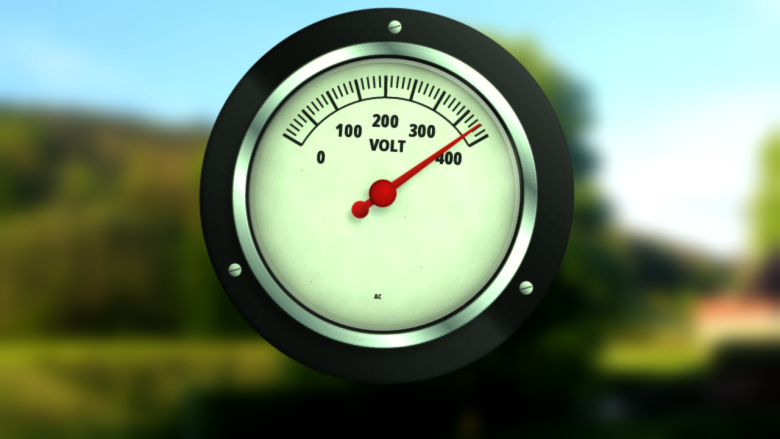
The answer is 380 V
